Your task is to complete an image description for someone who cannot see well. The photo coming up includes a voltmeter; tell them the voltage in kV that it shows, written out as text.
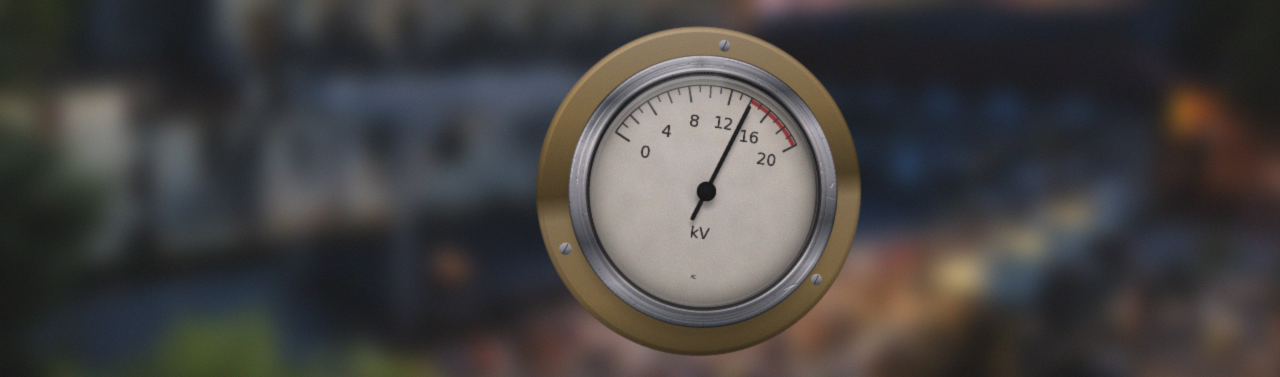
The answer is 14 kV
